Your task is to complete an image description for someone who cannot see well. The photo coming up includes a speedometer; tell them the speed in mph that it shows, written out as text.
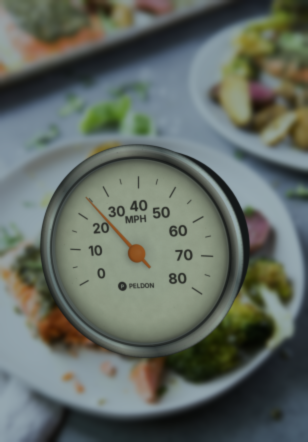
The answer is 25 mph
